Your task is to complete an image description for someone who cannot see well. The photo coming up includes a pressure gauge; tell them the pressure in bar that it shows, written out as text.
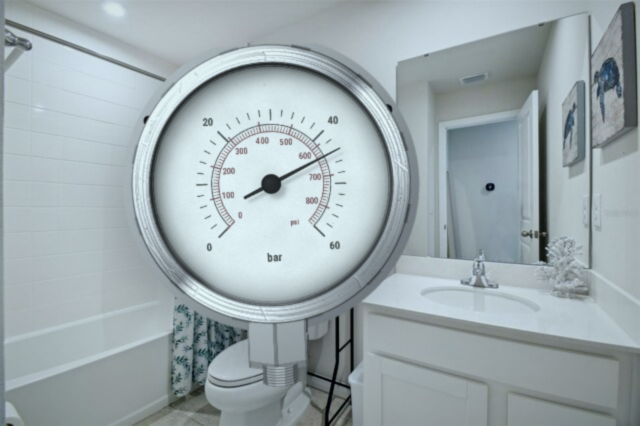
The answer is 44 bar
